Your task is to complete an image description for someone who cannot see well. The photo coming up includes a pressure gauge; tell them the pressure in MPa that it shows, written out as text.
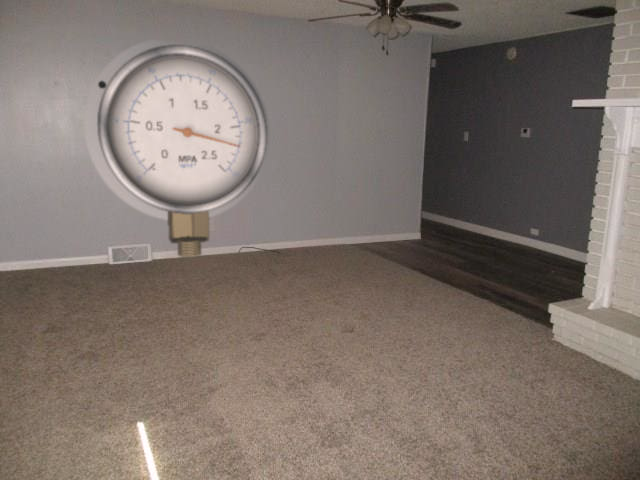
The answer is 2.2 MPa
